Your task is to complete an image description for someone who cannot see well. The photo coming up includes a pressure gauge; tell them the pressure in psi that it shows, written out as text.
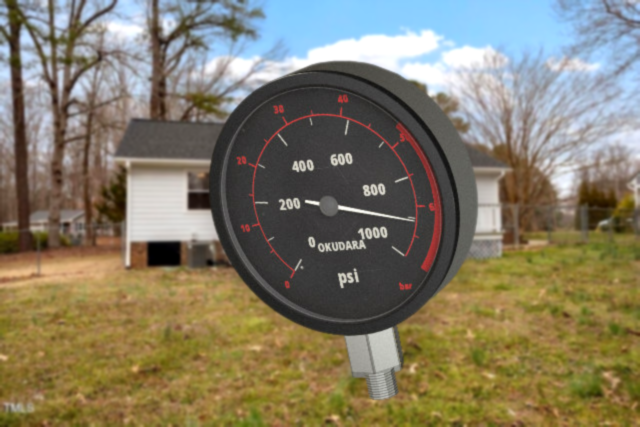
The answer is 900 psi
